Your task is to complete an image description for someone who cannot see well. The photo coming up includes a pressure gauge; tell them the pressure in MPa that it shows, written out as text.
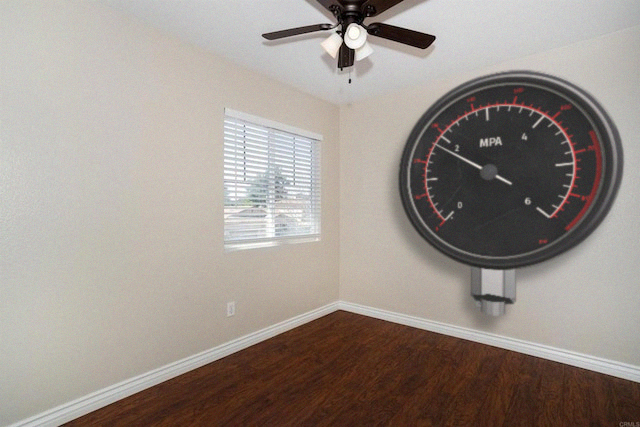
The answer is 1.8 MPa
